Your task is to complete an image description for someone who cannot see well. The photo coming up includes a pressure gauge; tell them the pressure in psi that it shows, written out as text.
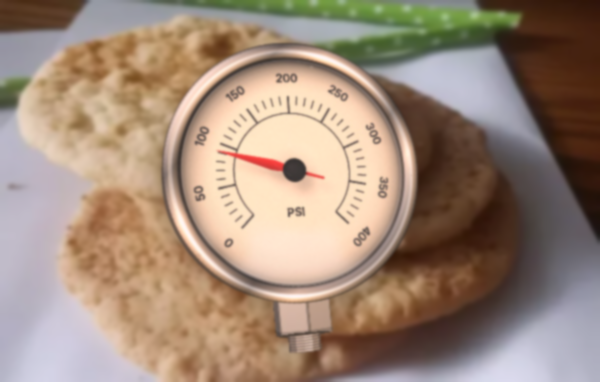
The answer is 90 psi
